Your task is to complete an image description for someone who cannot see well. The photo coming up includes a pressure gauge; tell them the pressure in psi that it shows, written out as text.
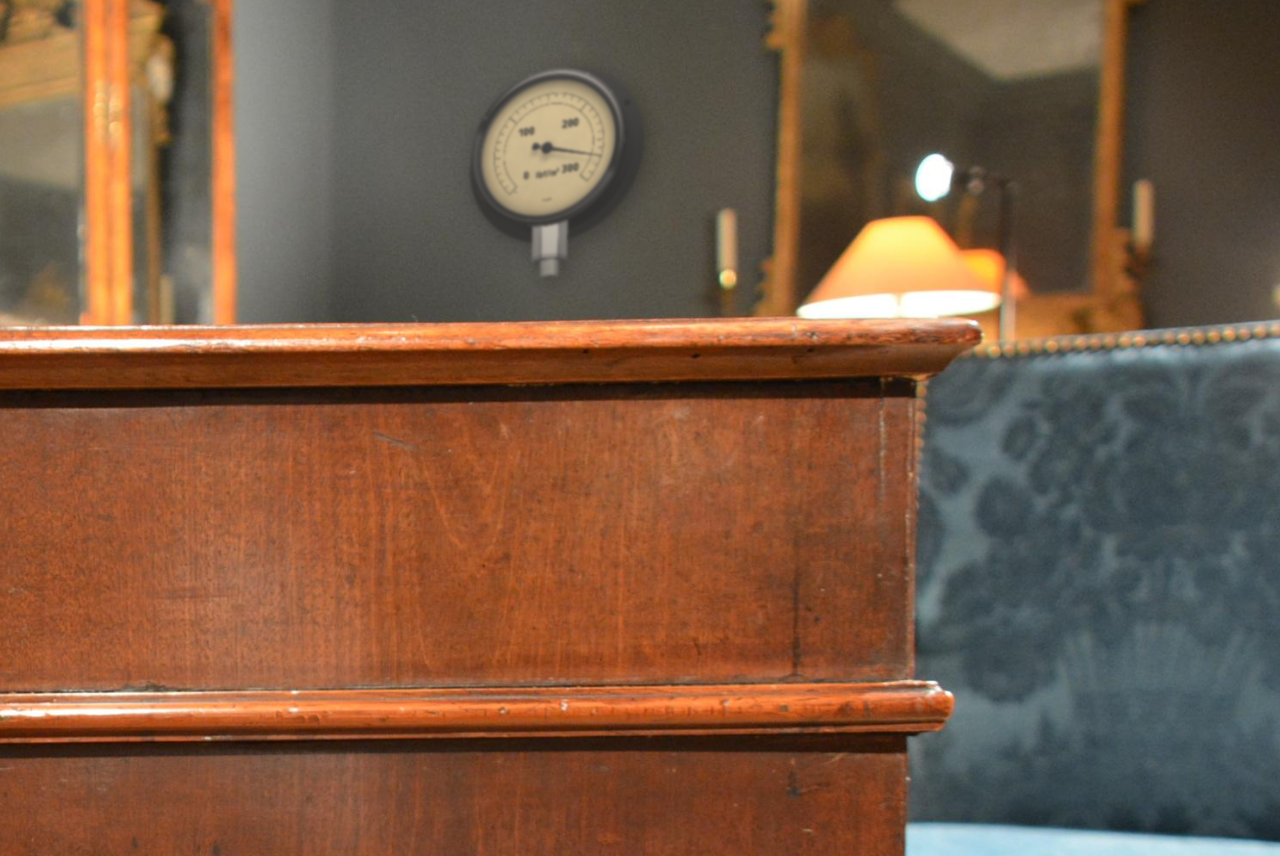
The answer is 270 psi
